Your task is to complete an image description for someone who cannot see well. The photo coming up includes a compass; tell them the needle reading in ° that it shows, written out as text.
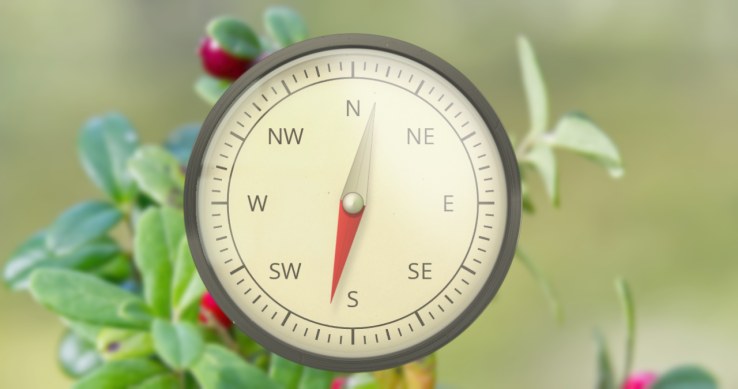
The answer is 192.5 °
